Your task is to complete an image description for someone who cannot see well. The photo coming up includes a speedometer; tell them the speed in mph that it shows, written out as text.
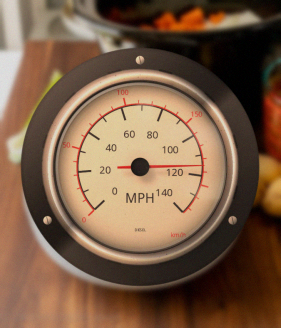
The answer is 115 mph
